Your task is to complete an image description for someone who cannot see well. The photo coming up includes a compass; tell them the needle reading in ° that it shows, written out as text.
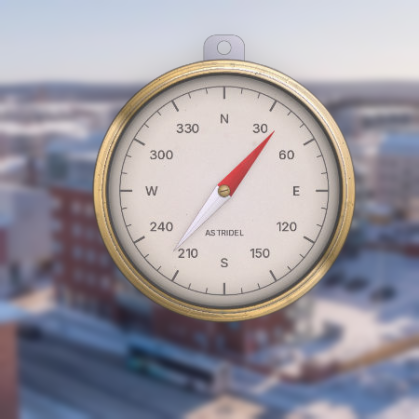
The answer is 40 °
